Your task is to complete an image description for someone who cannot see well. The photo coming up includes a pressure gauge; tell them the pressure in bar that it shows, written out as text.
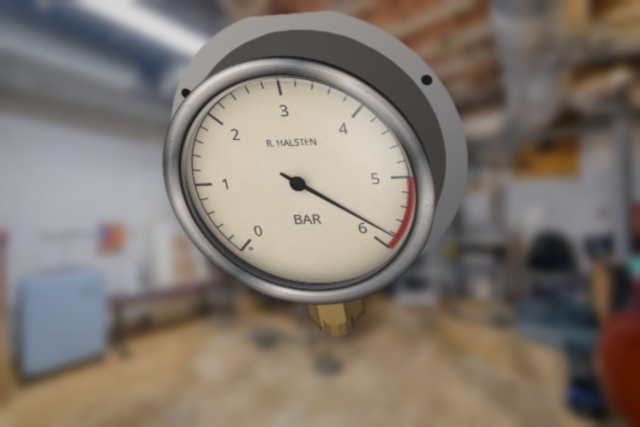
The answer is 5.8 bar
